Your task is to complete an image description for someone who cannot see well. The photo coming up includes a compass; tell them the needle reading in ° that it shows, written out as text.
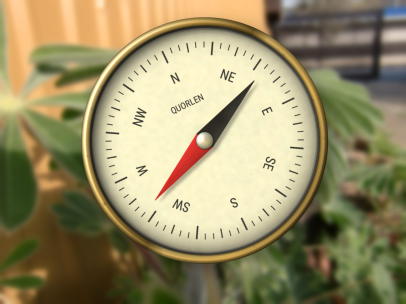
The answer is 245 °
